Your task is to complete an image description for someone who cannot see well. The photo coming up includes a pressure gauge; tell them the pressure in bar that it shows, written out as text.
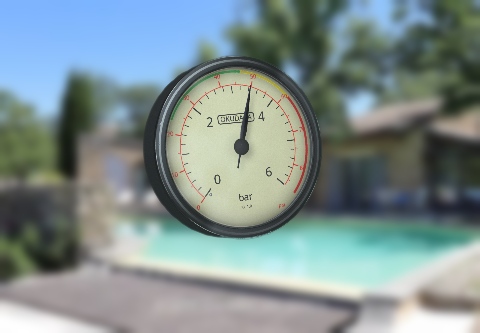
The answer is 3.4 bar
